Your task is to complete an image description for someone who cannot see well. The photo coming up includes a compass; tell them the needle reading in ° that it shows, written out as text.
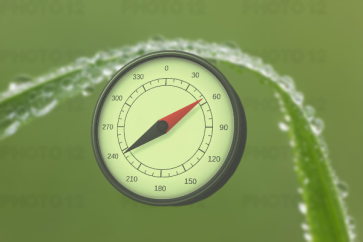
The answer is 55 °
